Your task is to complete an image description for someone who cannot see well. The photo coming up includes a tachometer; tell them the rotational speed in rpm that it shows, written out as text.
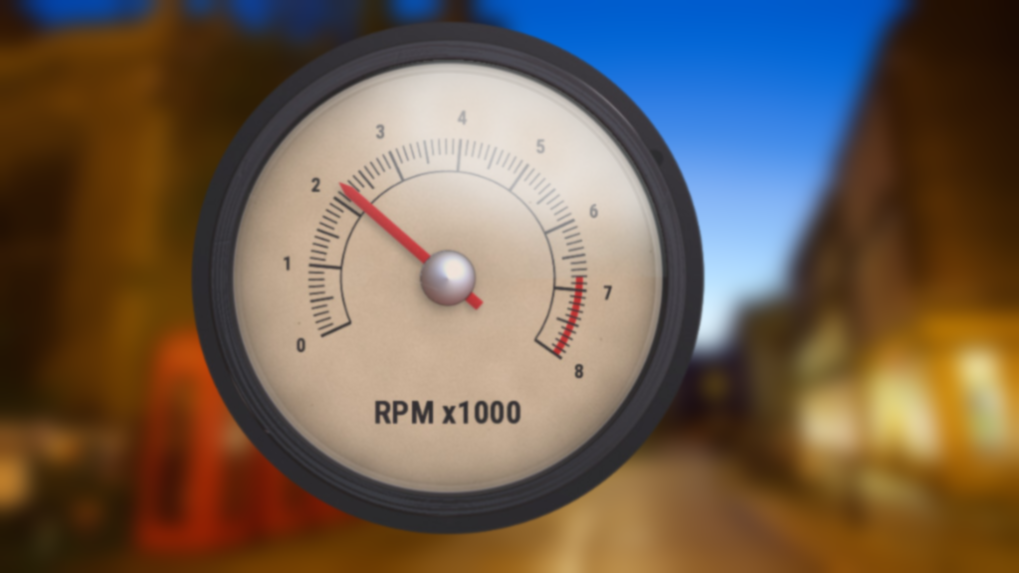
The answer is 2200 rpm
